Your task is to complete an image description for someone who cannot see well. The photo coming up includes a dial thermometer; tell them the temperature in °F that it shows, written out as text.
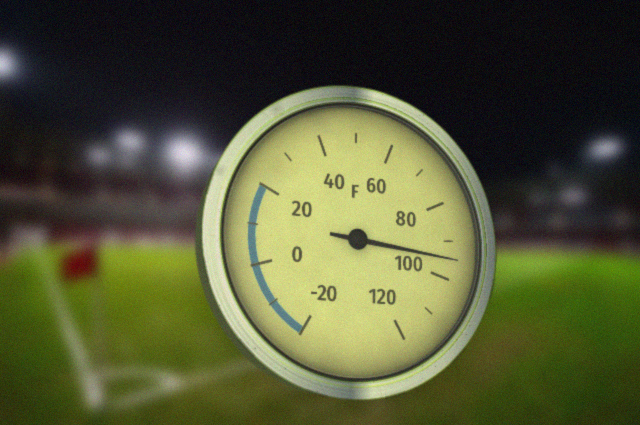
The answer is 95 °F
